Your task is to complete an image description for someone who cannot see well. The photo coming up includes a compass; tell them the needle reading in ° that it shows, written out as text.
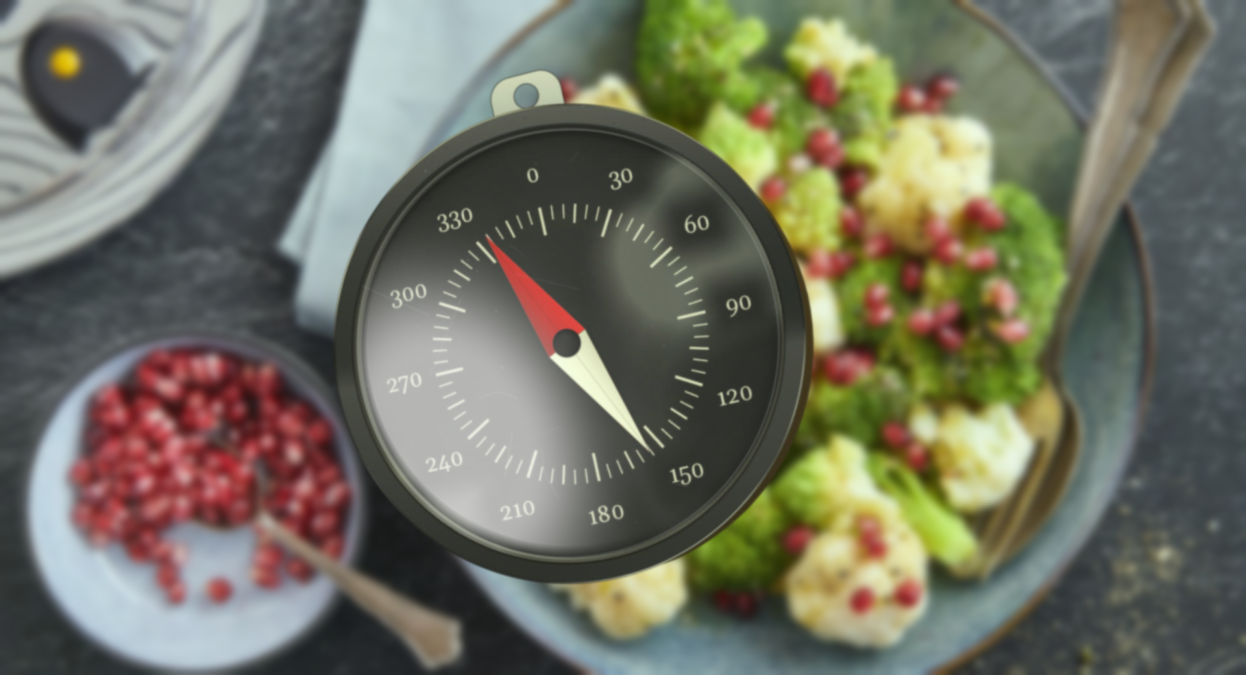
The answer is 335 °
